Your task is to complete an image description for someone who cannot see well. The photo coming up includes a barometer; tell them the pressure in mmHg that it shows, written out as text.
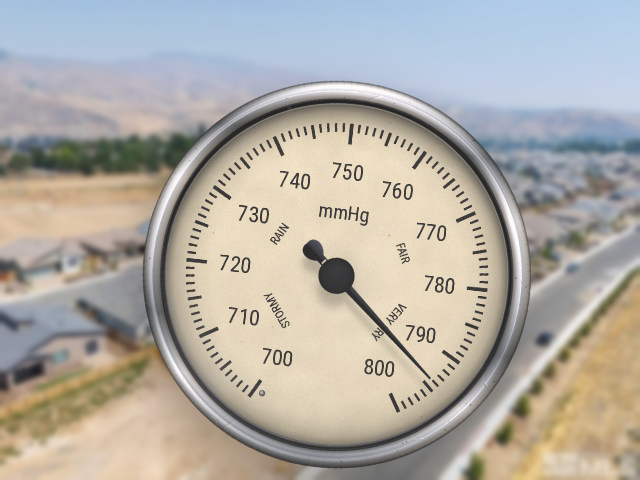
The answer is 794 mmHg
